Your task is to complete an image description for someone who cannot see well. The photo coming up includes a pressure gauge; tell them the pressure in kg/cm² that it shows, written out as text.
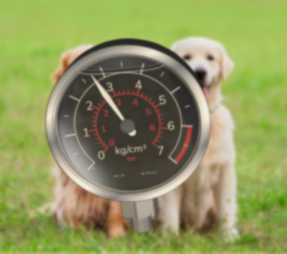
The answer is 2.75 kg/cm²
